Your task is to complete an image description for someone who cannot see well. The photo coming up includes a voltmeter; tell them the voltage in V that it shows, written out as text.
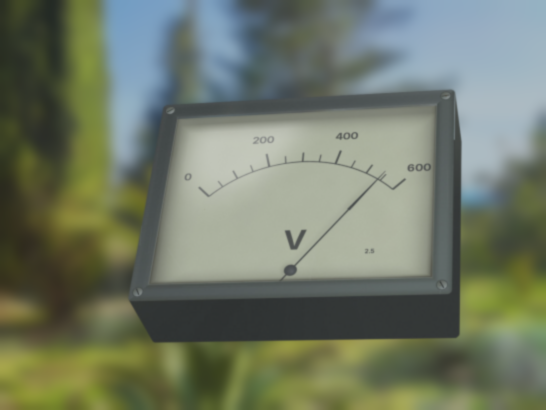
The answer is 550 V
